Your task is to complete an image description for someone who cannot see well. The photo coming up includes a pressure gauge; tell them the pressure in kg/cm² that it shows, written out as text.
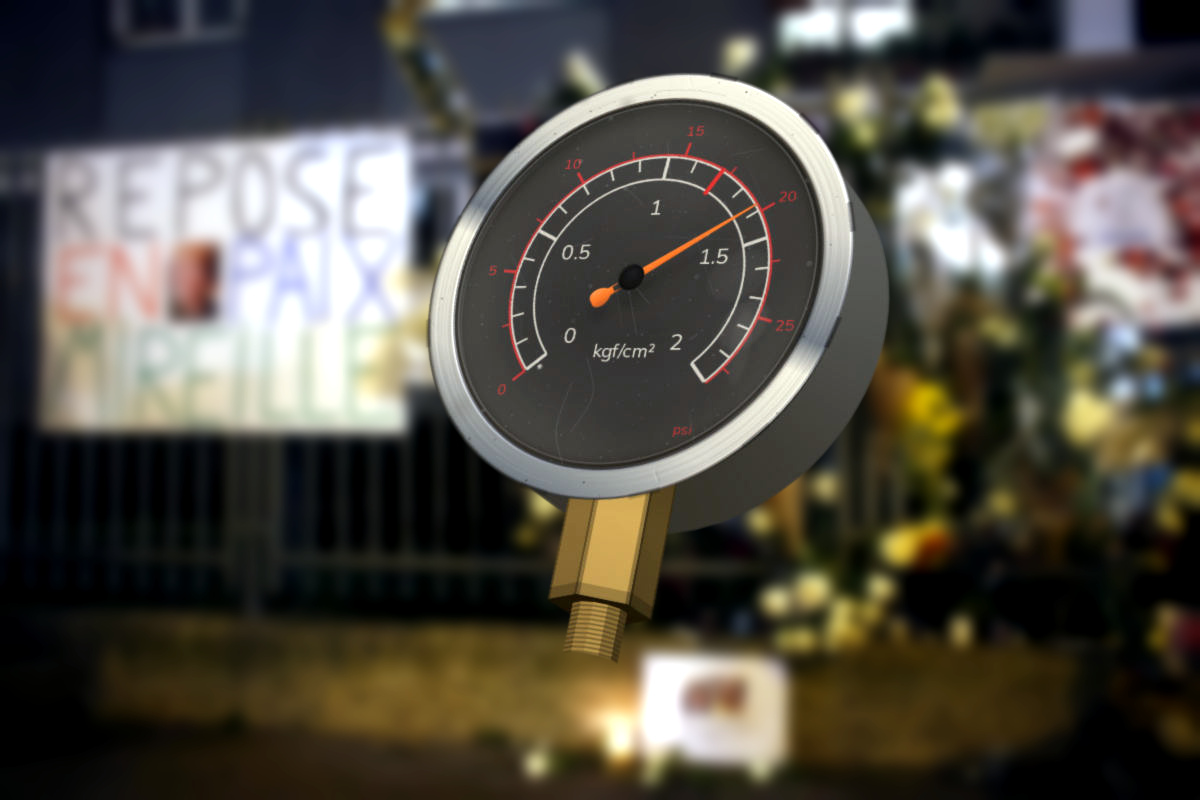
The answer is 1.4 kg/cm²
